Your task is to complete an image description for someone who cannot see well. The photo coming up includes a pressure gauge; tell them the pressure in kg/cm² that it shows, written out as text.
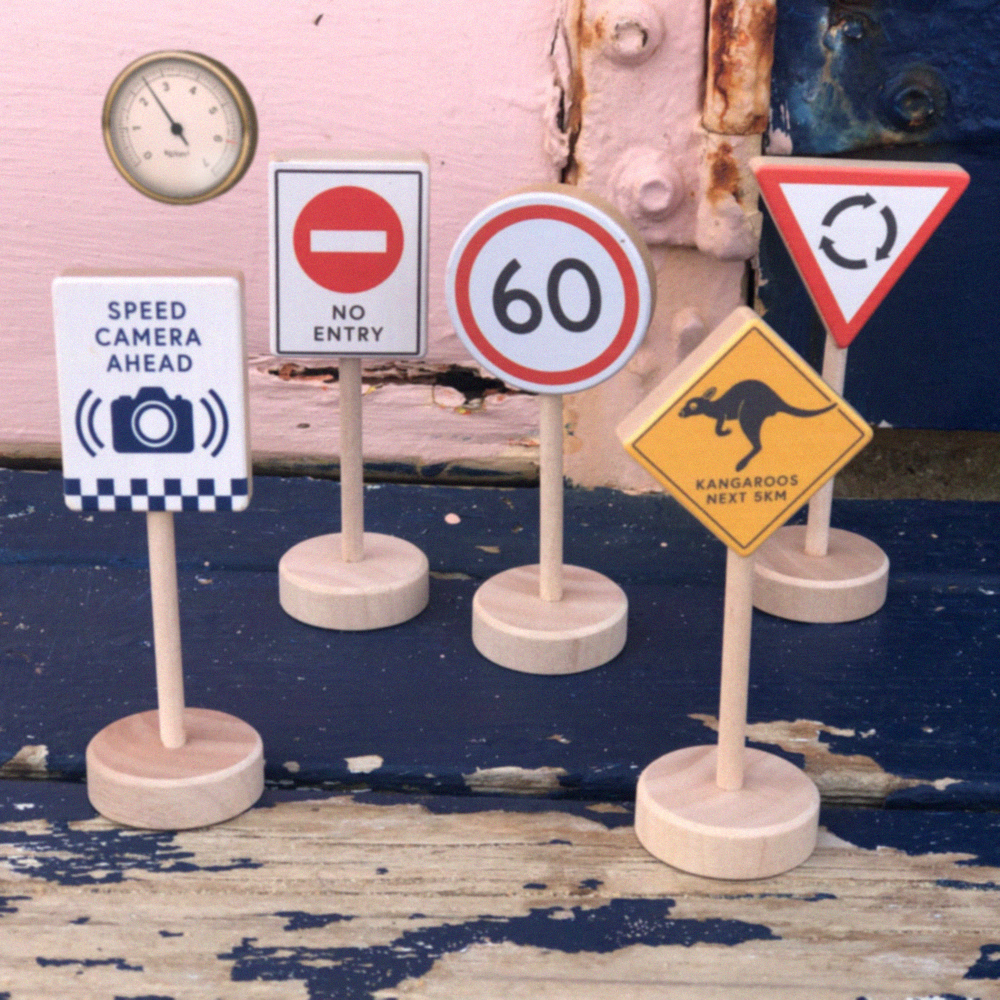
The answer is 2.5 kg/cm²
